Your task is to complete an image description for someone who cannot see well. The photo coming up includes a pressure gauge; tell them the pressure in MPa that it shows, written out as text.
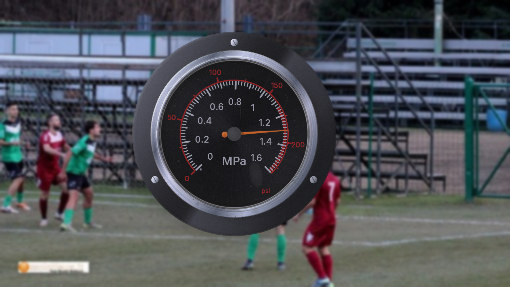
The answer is 1.3 MPa
